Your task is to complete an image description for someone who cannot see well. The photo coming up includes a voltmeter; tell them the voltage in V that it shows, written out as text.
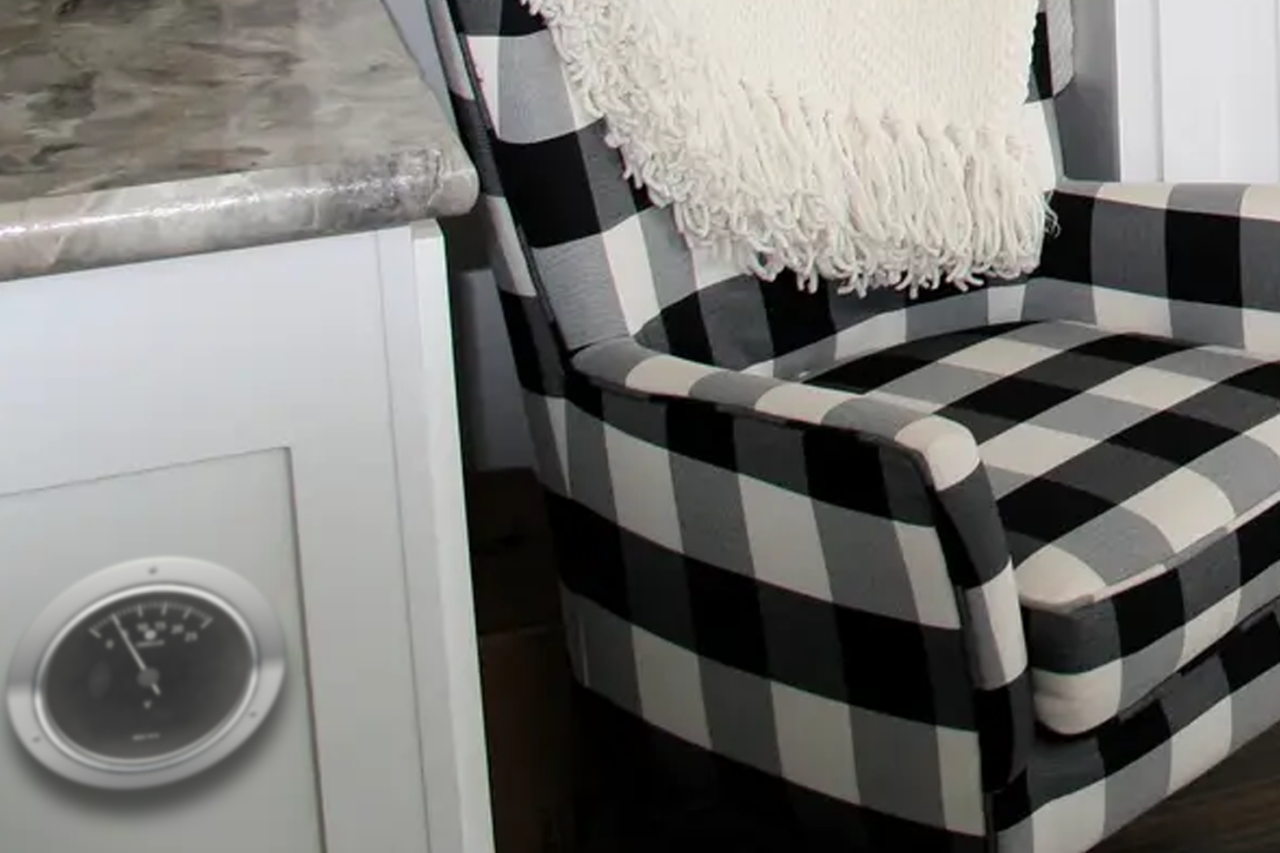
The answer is 5 V
